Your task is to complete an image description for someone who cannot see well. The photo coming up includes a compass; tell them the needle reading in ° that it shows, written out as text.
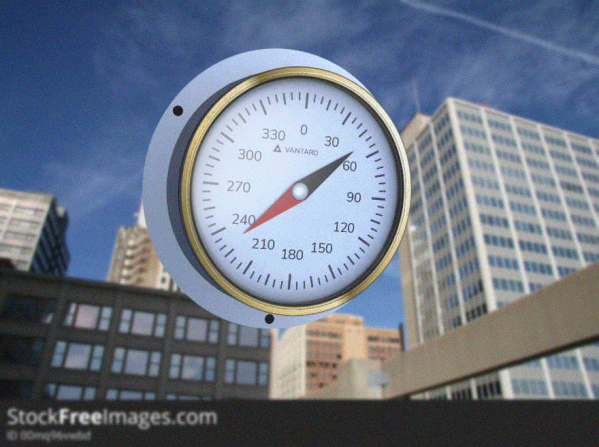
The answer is 230 °
